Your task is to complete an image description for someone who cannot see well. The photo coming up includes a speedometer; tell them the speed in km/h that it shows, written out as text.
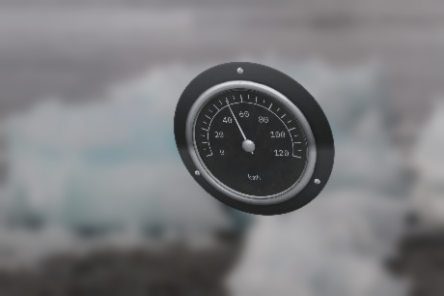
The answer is 50 km/h
